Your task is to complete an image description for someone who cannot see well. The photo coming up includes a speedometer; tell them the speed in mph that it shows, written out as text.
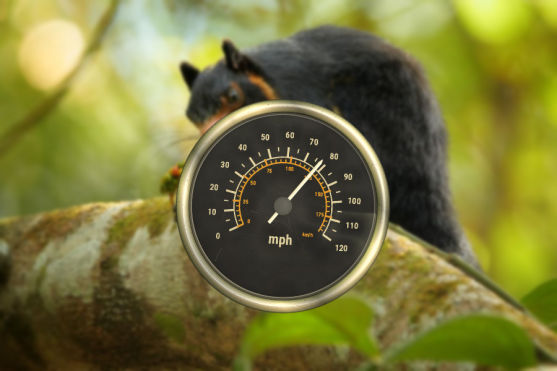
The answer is 77.5 mph
